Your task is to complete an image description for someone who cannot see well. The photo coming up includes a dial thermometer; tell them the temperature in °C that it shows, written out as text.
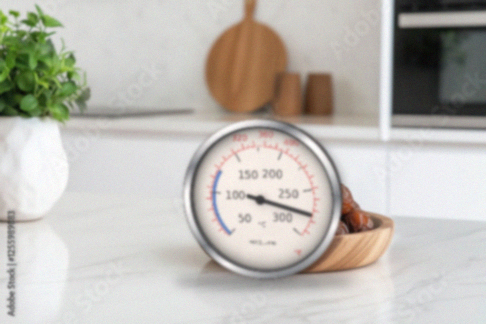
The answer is 275 °C
